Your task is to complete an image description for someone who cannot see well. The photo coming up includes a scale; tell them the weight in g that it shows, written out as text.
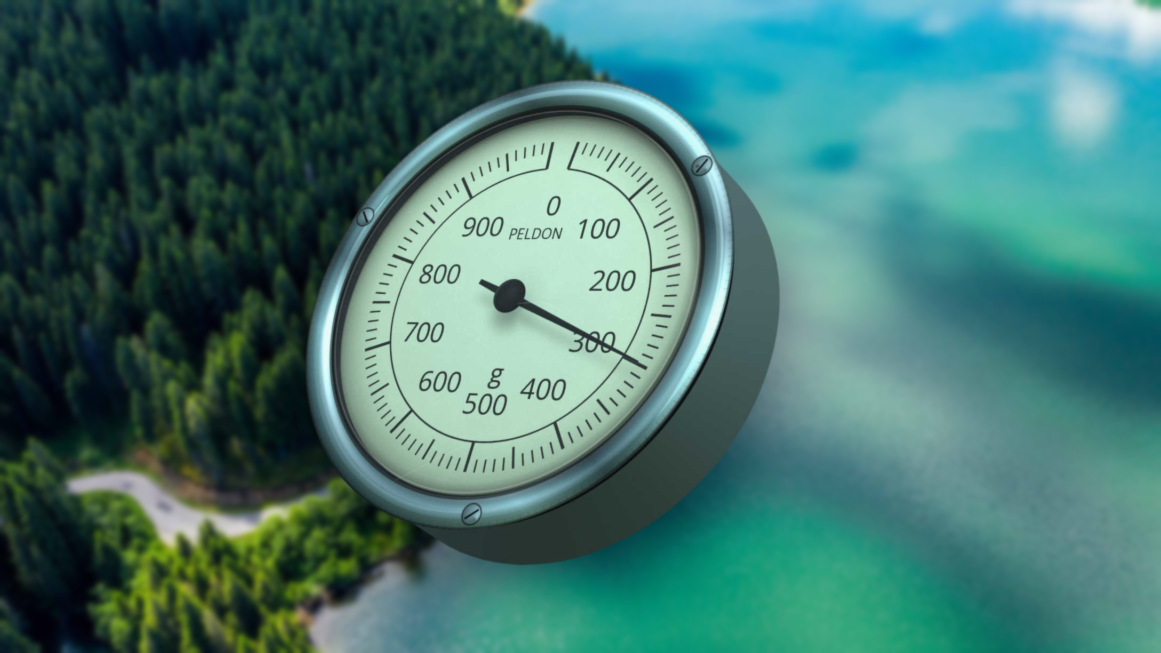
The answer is 300 g
